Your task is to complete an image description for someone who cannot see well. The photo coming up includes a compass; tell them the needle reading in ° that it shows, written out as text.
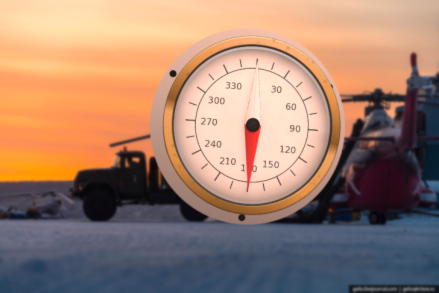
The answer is 180 °
